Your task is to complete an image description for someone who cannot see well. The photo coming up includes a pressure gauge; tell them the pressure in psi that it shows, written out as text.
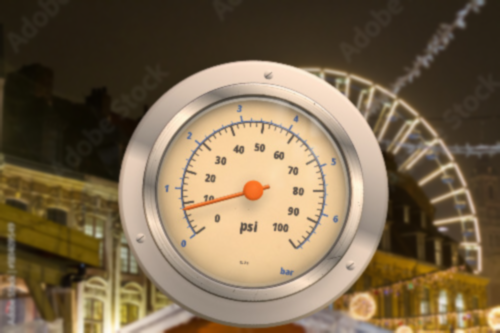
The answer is 8 psi
